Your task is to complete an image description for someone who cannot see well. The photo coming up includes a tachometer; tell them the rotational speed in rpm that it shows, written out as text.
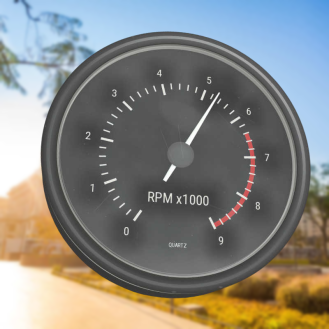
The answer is 5300 rpm
